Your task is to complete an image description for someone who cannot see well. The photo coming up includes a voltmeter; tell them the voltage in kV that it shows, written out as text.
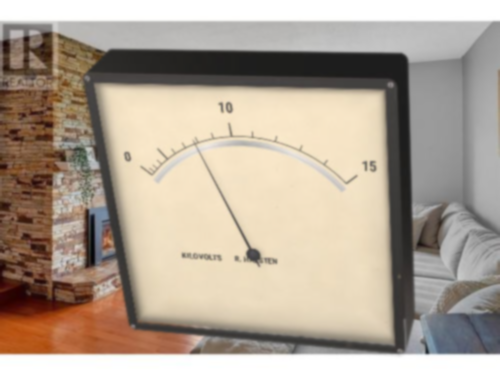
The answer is 8 kV
